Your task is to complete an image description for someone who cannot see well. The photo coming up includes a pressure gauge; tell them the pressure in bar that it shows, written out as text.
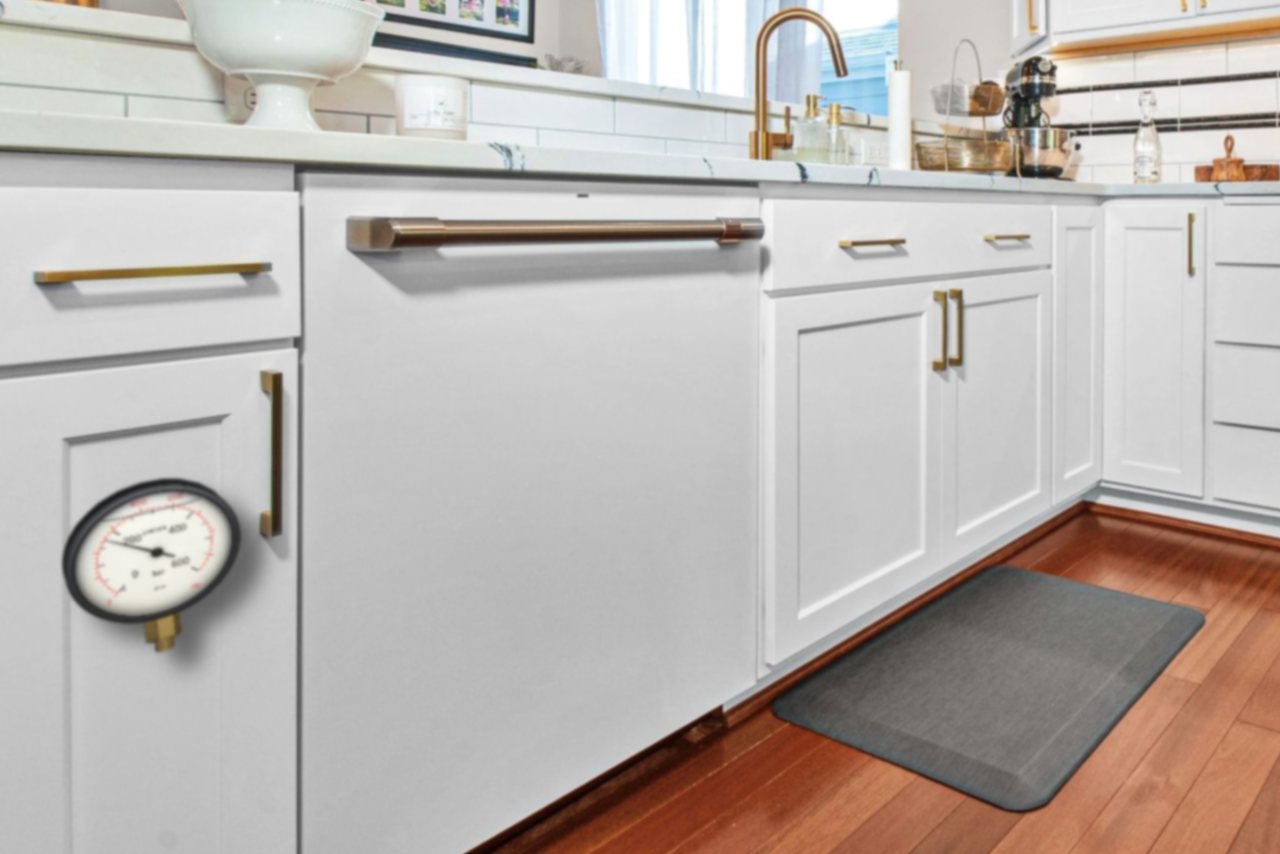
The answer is 175 bar
